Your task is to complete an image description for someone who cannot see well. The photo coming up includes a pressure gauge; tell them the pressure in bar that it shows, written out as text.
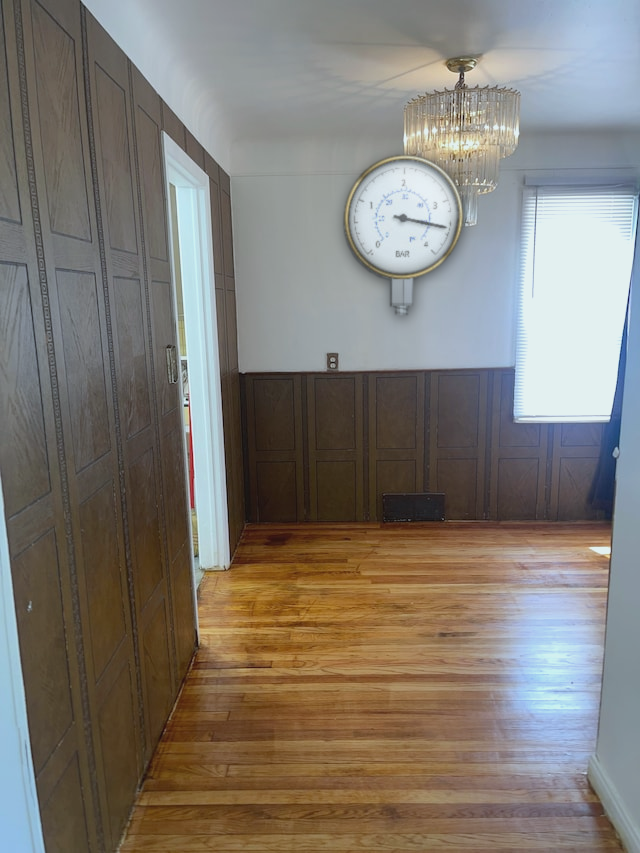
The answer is 3.5 bar
